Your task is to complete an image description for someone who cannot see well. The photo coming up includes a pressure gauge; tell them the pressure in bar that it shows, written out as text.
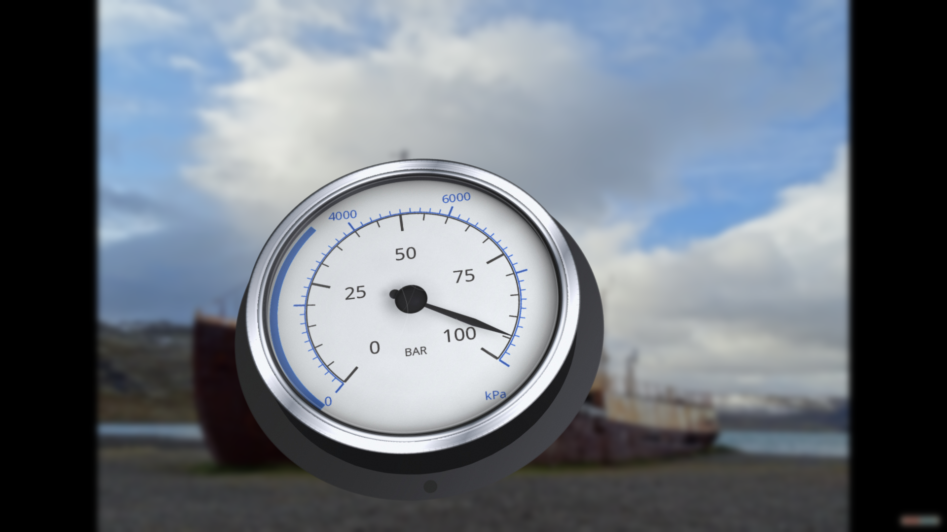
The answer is 95 bar
